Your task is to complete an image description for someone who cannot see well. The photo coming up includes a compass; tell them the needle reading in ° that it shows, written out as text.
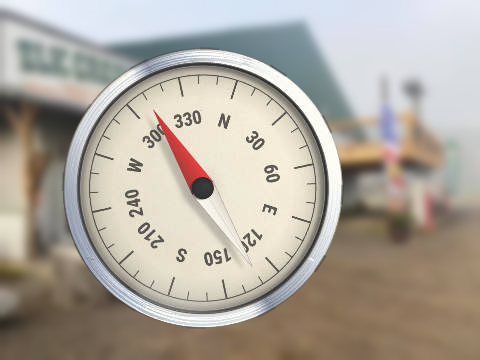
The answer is 310 °
